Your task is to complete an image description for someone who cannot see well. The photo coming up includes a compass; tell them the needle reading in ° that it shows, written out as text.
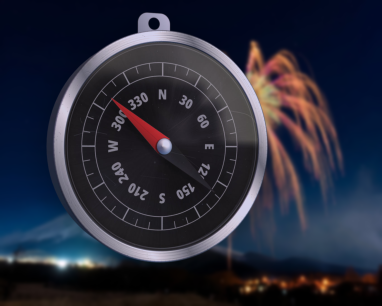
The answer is 310 °
